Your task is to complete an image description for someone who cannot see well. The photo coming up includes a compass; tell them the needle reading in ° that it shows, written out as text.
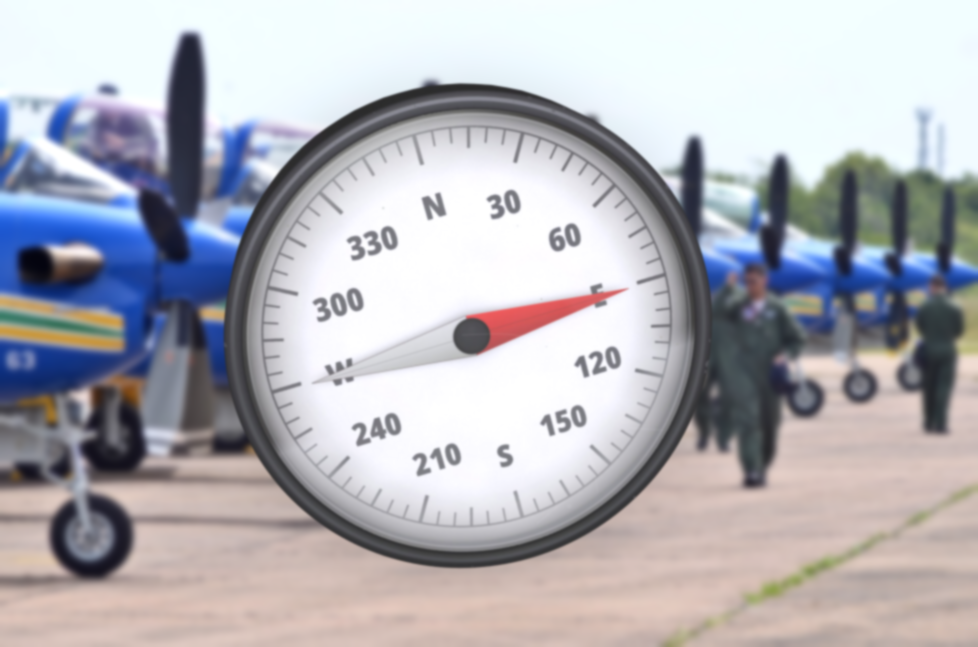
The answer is 90 °
